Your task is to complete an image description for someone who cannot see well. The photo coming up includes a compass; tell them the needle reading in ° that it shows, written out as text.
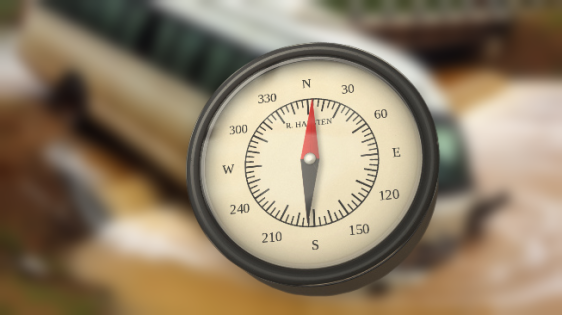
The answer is 5 °
